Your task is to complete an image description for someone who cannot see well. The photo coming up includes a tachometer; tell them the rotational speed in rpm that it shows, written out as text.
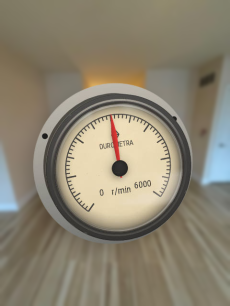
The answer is 3000 rpm
